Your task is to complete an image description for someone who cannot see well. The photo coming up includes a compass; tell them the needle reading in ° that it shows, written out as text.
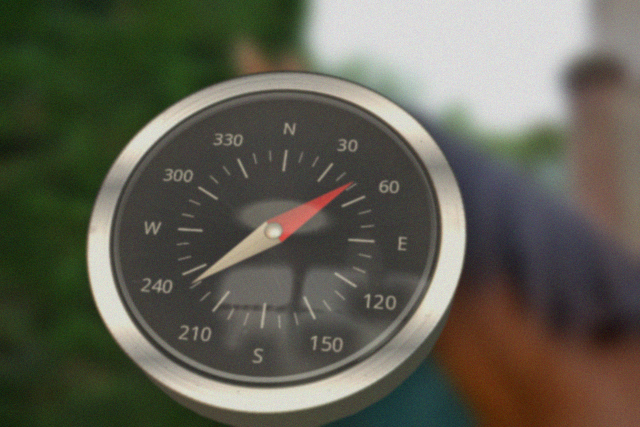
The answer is 50 °
